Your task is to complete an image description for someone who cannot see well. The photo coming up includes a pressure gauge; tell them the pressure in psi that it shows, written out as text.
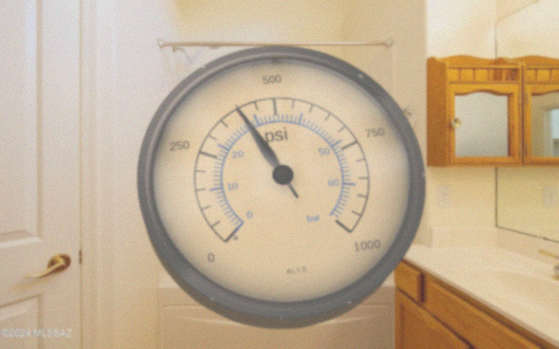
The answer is 400 psi
